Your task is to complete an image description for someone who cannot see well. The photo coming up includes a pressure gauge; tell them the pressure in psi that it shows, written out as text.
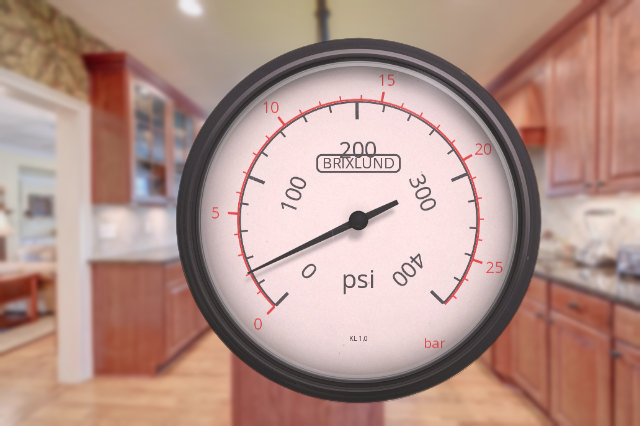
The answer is 30 psi
